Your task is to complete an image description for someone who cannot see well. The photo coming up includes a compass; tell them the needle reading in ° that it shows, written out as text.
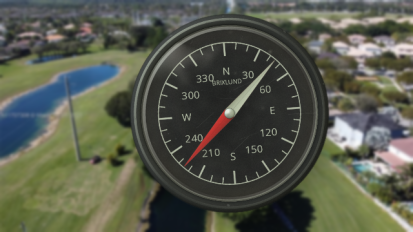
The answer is 225 °
